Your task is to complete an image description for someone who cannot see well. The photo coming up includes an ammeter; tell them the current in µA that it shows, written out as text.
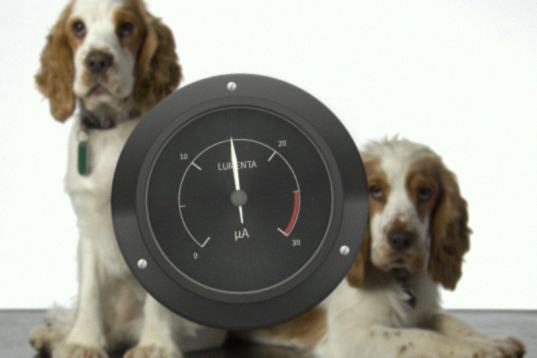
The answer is 15 µA
